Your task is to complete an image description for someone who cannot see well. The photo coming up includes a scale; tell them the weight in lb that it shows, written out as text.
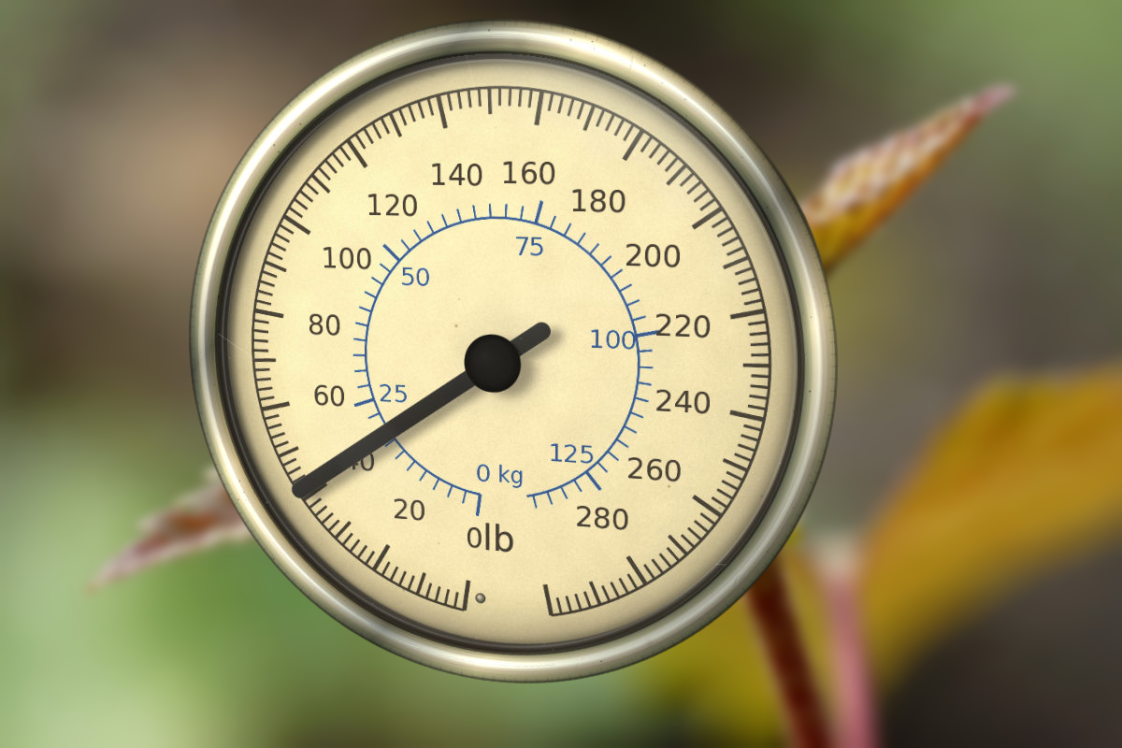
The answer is 42 lb
